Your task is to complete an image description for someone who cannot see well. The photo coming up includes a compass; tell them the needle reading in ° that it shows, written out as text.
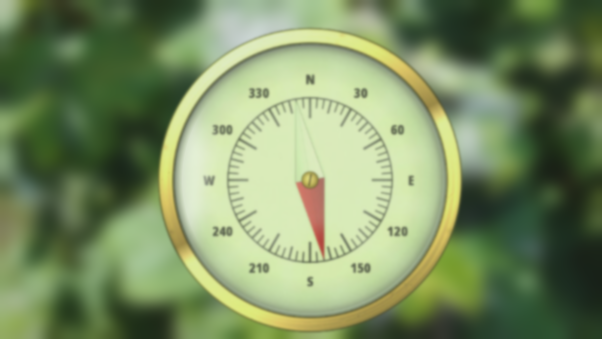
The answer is 170 °
